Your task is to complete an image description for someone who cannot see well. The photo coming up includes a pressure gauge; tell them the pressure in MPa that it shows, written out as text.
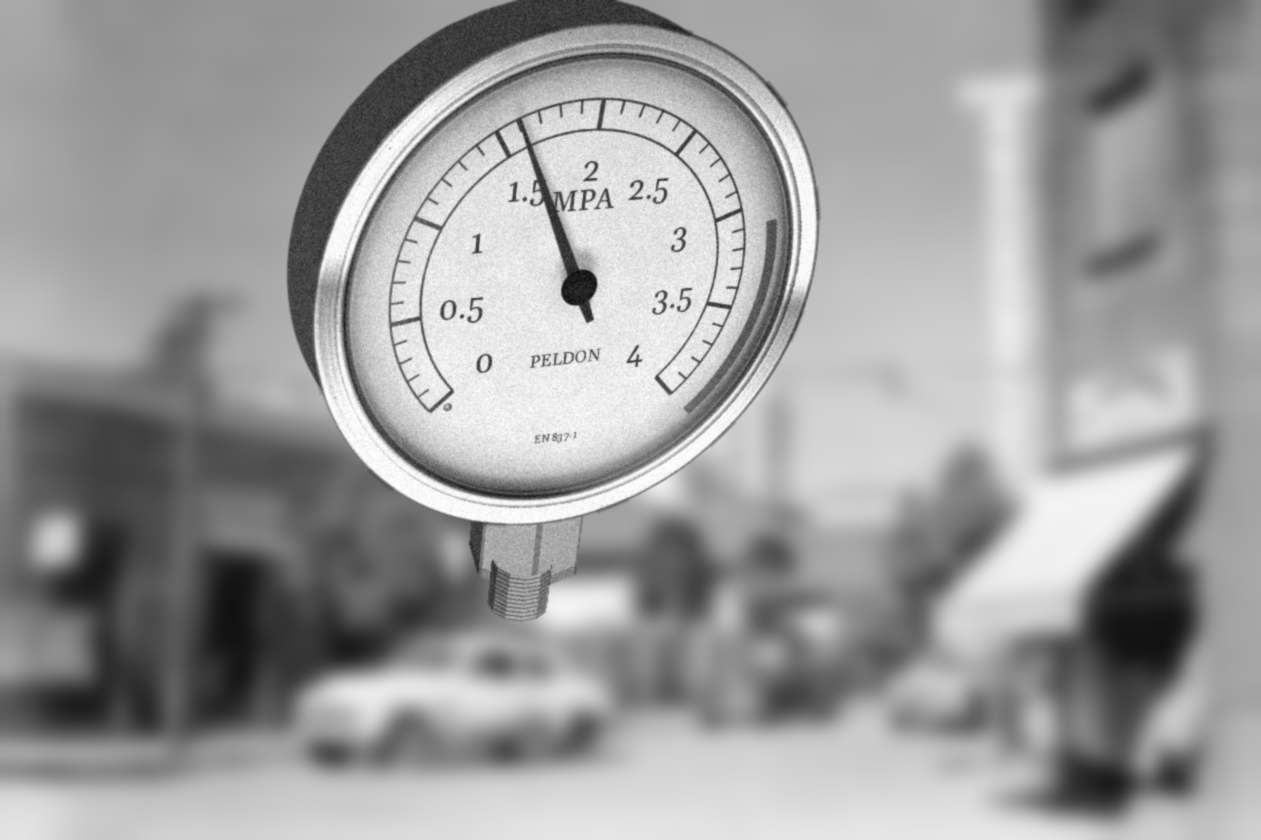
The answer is 1.6 MPa
